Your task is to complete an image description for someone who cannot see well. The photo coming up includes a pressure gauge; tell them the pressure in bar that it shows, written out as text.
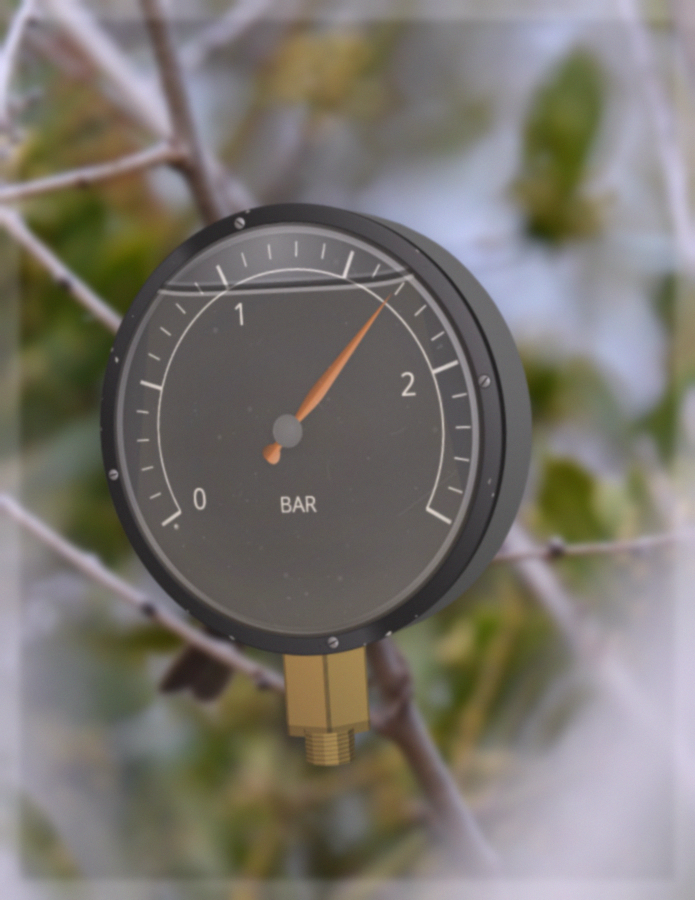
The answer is 1.7 bar
